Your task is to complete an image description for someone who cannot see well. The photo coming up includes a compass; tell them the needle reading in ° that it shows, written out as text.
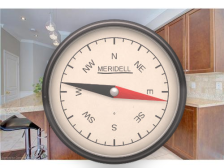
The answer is 100 °
